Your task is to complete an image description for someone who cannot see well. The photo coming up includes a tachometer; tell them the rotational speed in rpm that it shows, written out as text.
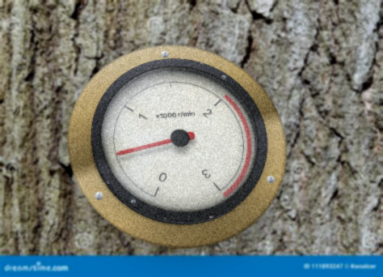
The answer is 500 rpm
